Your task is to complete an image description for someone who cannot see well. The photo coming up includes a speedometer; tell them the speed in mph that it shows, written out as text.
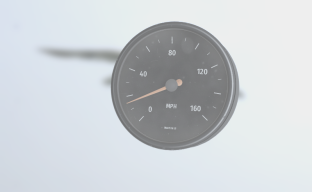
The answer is 15 mph
